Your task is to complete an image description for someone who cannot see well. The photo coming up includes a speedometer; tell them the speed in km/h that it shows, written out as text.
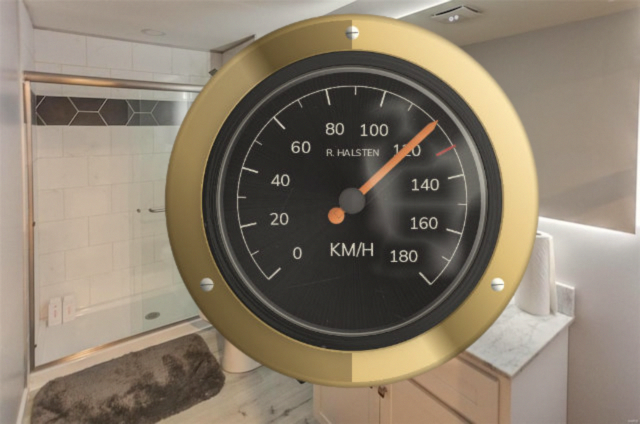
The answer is 120 km/h
